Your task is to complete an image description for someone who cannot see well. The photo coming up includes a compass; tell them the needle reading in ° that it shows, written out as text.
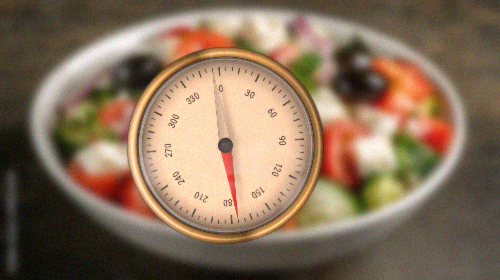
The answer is 175 °
